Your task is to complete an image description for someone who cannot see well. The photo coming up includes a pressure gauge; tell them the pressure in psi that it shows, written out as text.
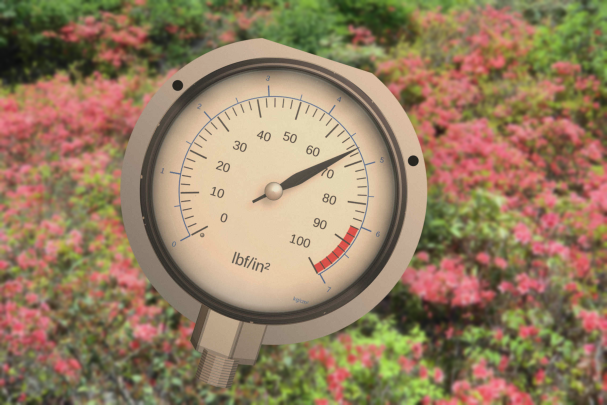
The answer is 67 psi
